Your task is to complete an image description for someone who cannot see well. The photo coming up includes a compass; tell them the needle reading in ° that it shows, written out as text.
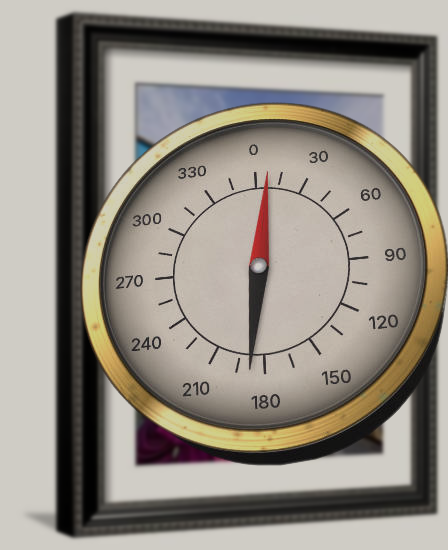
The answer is 7.5 °
